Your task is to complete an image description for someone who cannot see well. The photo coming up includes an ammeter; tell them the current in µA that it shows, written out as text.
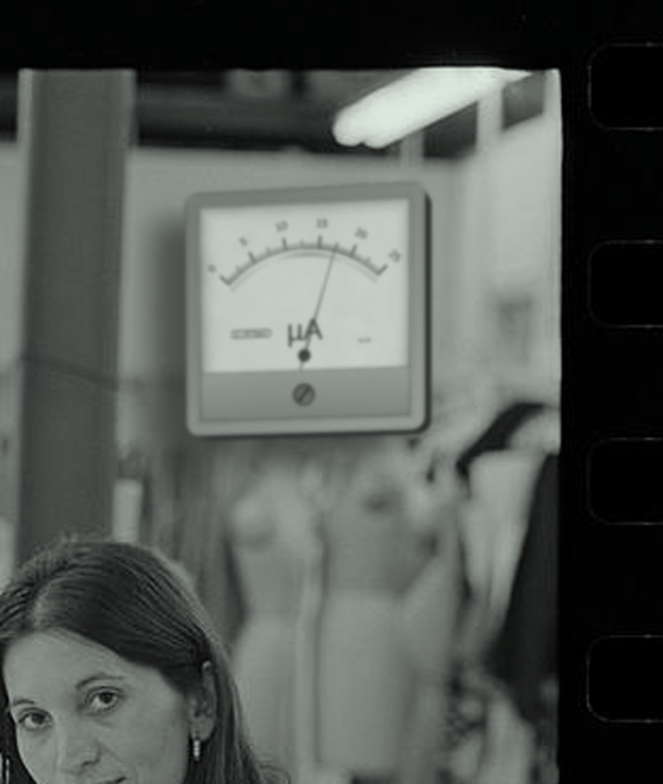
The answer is 17.5 µA
